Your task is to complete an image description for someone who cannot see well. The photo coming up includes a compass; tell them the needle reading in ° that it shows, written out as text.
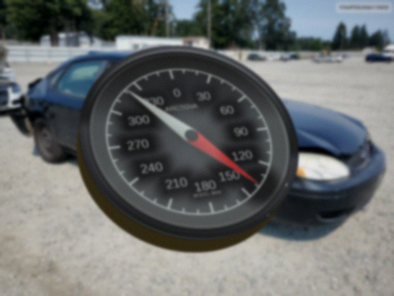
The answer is 140 °
